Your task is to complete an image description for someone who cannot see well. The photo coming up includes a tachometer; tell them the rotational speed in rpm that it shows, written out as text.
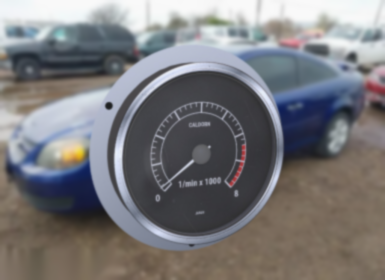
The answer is 200 rpm
